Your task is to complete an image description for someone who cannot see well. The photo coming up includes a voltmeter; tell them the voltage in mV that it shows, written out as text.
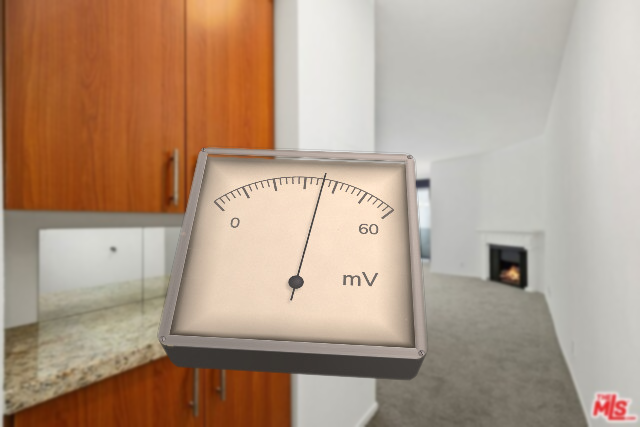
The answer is 36 mV
